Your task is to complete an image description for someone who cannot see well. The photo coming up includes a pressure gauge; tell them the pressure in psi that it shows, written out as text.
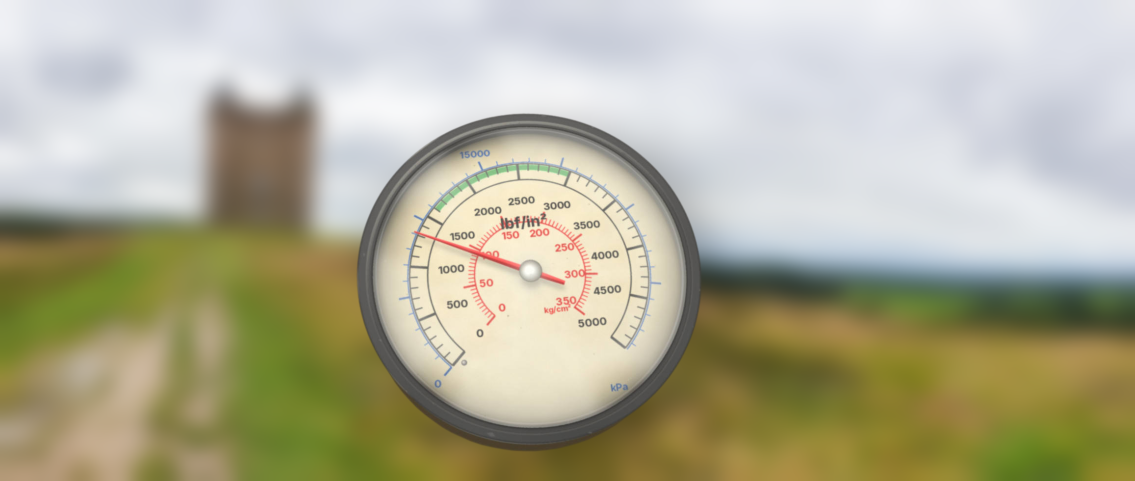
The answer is 1300 psi
